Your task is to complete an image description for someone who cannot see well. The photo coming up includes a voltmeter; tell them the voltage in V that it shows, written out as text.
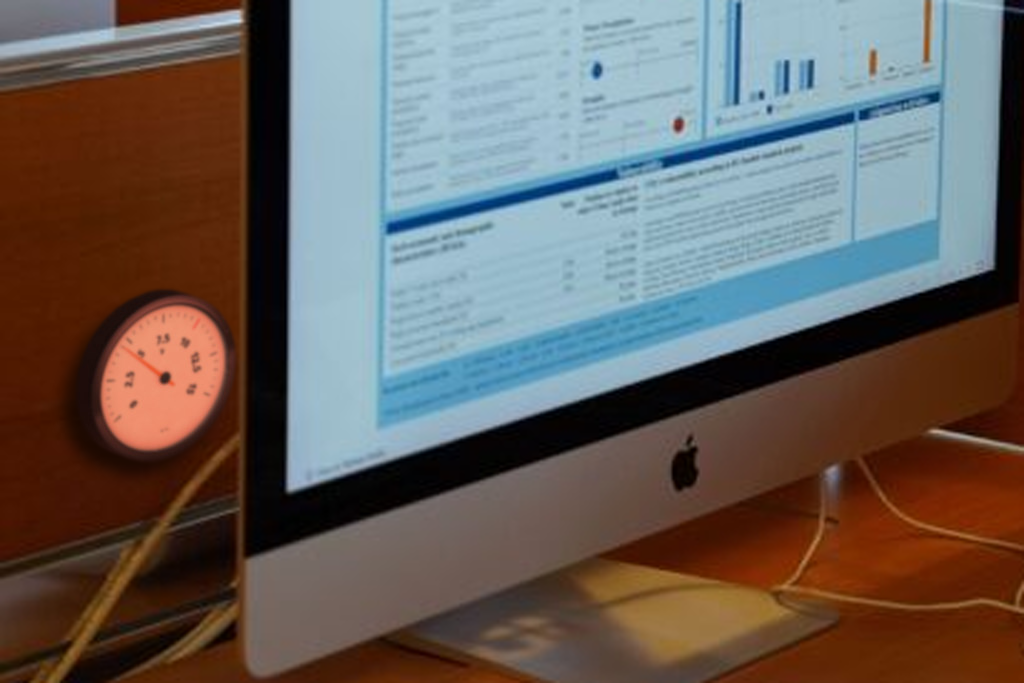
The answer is 4.5 V
